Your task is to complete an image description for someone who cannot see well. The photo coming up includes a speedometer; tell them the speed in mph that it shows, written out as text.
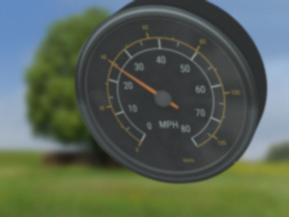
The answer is 25 mph
